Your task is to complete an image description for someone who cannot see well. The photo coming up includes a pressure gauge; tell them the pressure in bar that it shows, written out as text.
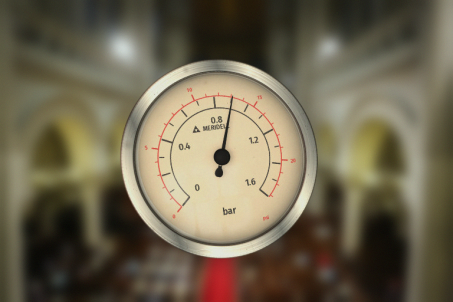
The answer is 0.9 bar
